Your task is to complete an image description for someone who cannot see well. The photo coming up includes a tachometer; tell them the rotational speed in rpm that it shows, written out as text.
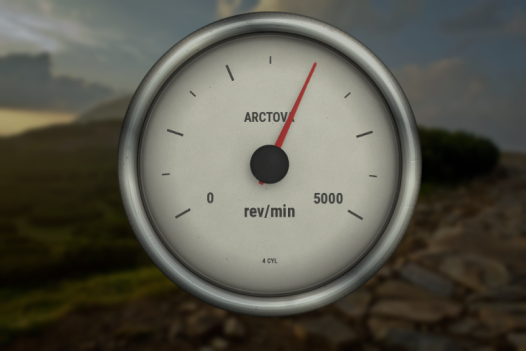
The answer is 3000 rpm
